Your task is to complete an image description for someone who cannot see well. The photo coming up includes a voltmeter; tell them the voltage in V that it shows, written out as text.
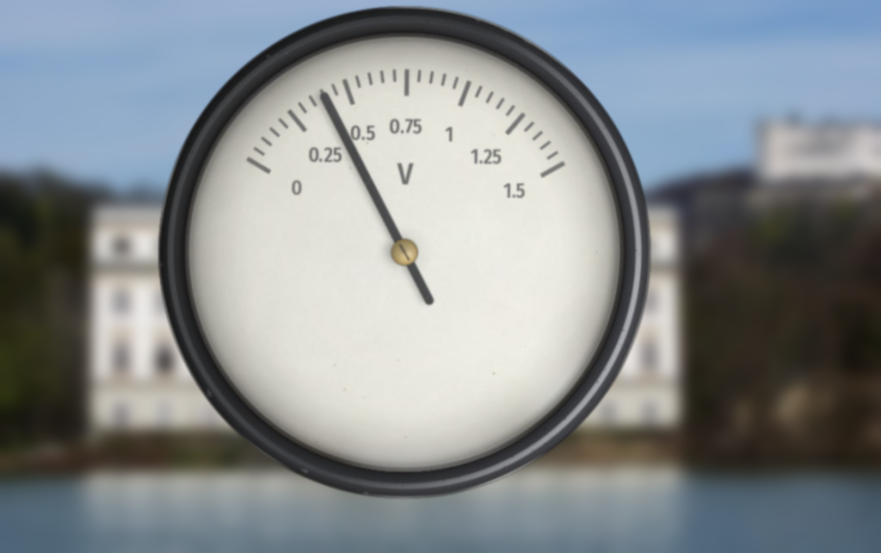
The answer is 0.4 V
